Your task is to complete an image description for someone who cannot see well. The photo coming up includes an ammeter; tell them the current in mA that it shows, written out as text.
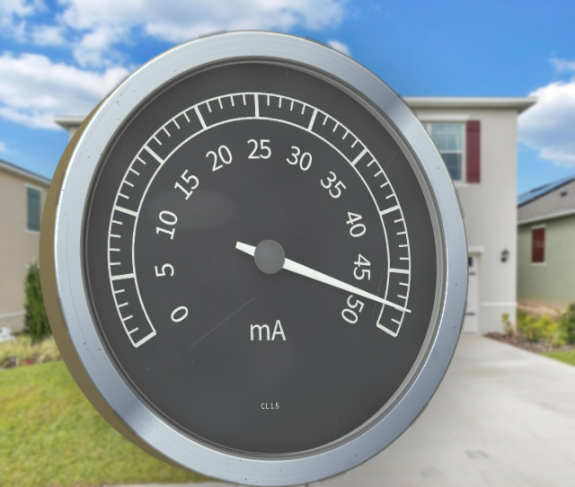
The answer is 48 mA
